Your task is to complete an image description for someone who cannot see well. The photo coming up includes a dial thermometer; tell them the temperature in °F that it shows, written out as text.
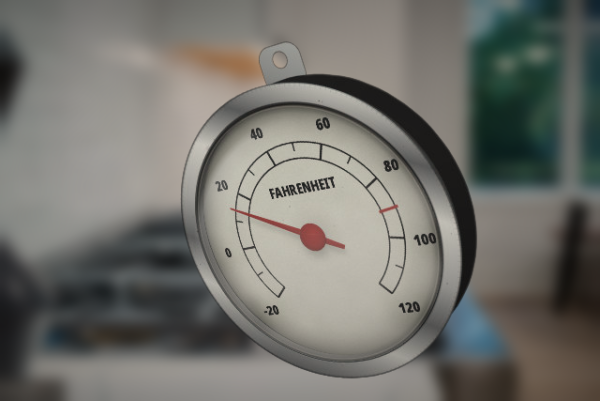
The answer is 15 °F
